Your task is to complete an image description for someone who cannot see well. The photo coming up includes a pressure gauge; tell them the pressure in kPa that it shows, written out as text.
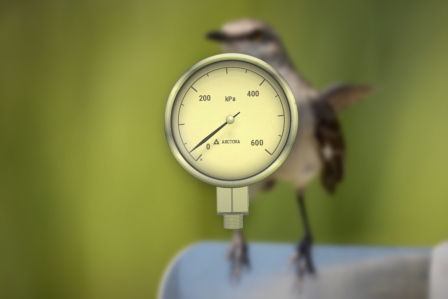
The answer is 25 kPa
